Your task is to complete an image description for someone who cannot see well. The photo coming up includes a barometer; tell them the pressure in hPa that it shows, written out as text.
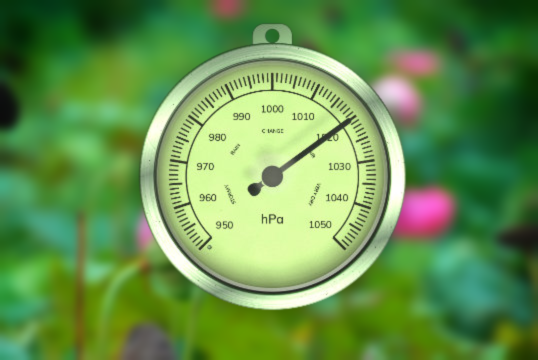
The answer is 1020 hPa
